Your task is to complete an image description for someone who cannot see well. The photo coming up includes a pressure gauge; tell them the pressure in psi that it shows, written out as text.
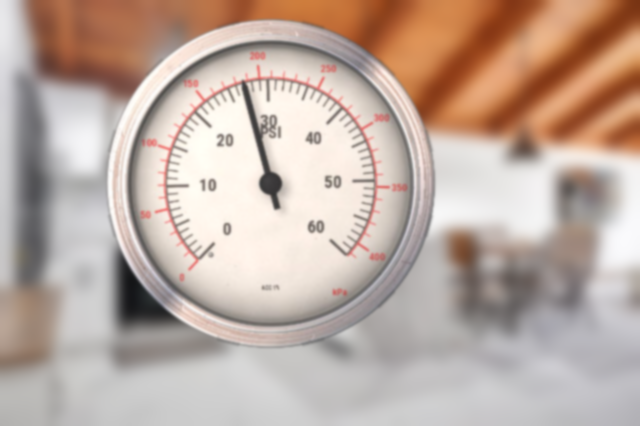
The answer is 27 psi
